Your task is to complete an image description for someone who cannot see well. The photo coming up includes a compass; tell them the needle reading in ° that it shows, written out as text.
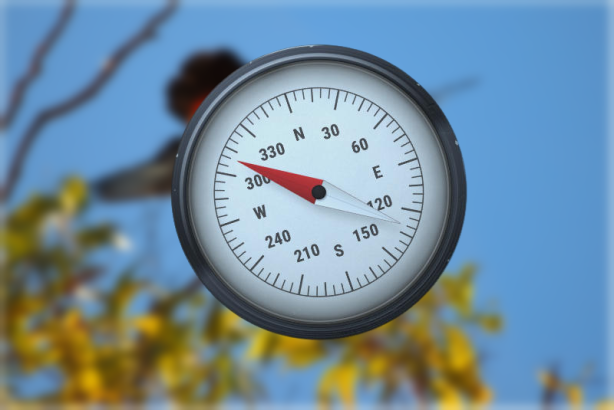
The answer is 310 °
